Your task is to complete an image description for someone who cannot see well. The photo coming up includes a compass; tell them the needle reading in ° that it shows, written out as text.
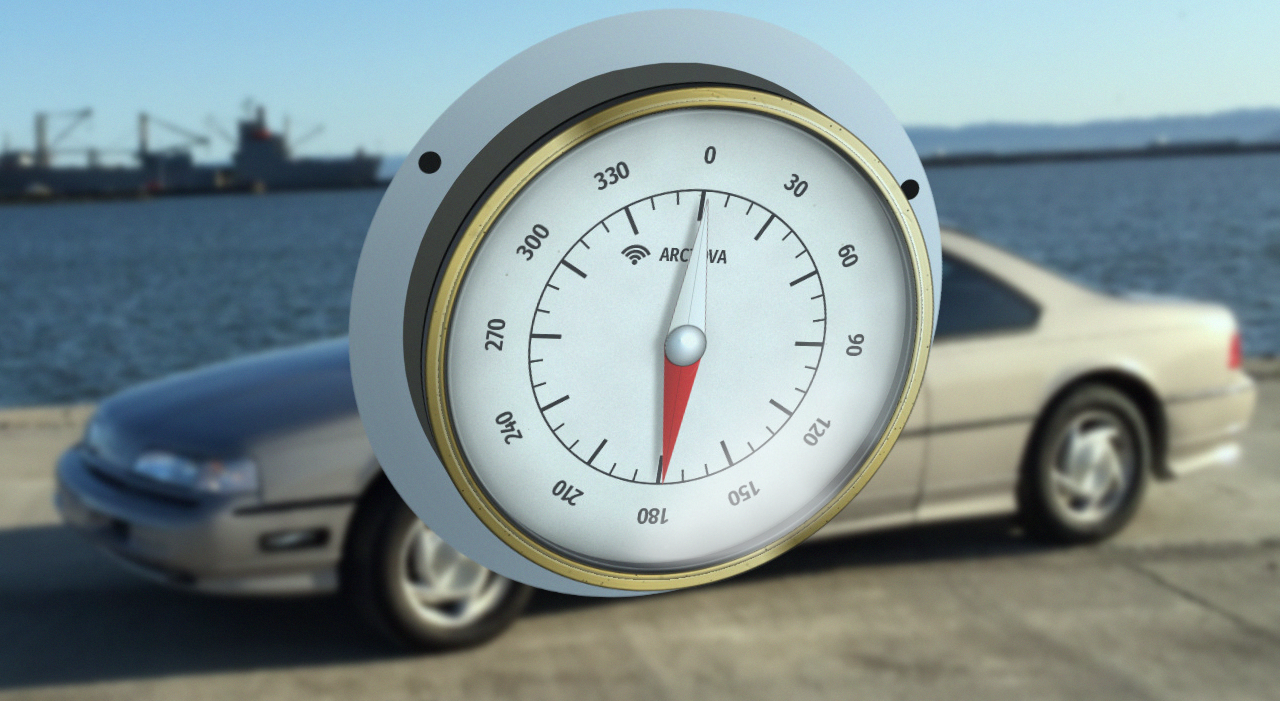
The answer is 180 °
